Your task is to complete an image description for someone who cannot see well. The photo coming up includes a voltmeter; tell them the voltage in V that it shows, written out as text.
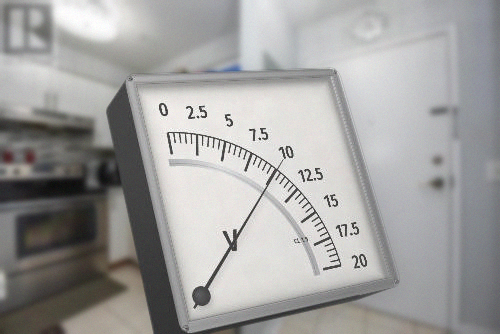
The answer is 10 V
